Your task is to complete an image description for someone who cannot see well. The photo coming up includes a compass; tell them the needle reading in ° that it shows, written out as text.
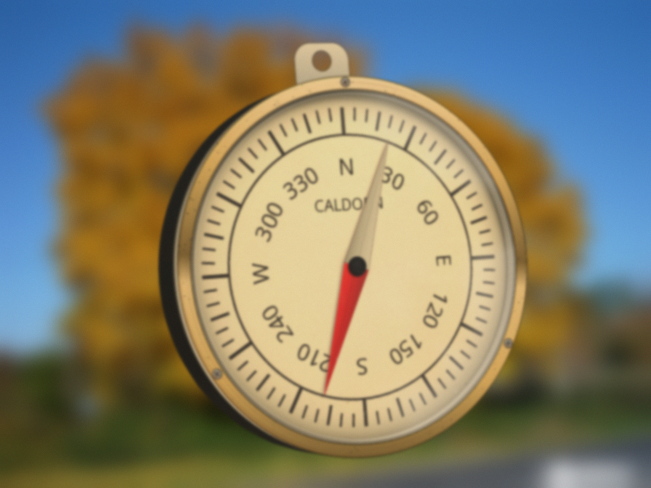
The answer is 200 °
